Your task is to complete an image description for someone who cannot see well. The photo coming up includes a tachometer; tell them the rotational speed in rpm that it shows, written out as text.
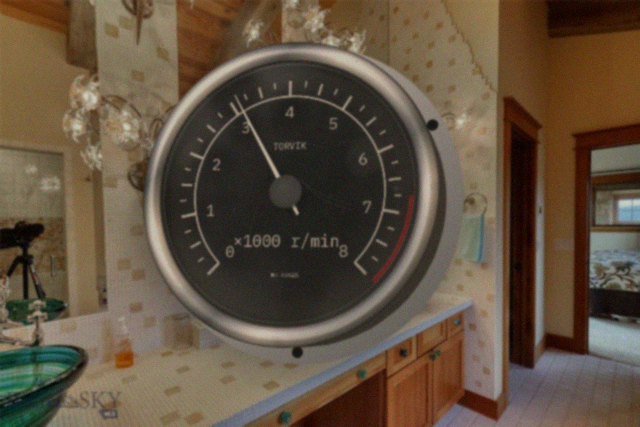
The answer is 3125 rpm
